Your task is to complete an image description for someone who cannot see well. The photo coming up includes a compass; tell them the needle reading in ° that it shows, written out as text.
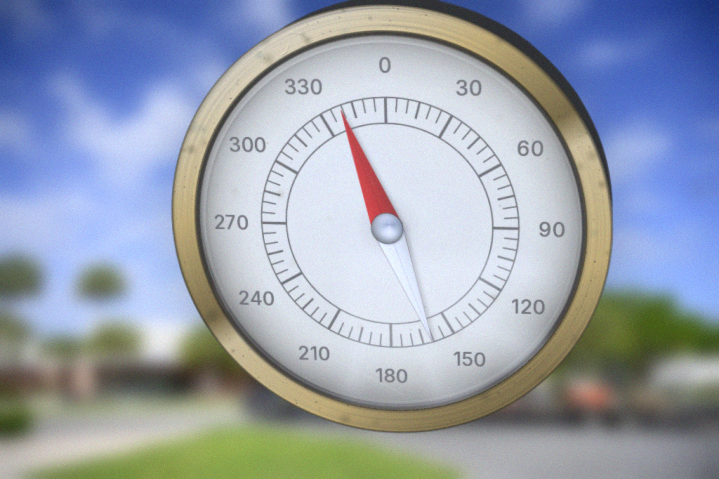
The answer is 340 °
